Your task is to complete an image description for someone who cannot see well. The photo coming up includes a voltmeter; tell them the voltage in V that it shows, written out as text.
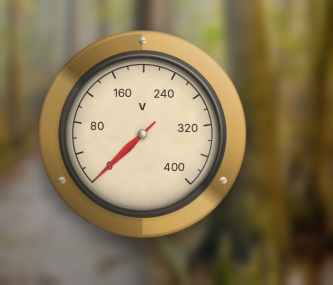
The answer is 0 V
